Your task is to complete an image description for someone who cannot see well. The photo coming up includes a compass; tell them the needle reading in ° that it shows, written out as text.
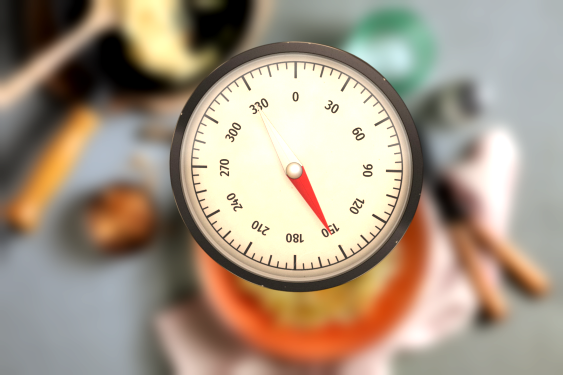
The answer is 150 °
